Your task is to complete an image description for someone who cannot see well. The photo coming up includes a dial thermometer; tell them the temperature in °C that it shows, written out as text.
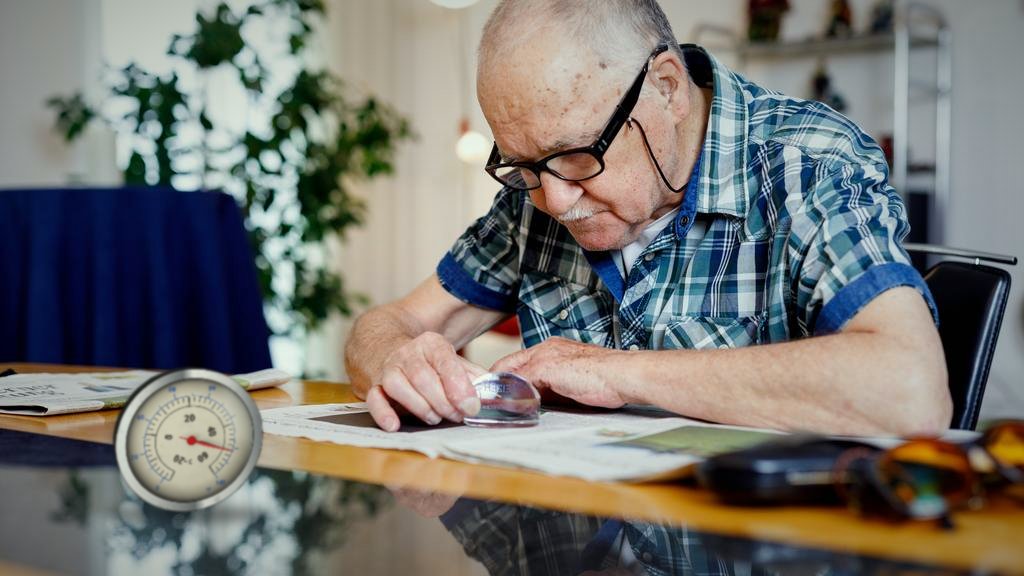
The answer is 50 °C
